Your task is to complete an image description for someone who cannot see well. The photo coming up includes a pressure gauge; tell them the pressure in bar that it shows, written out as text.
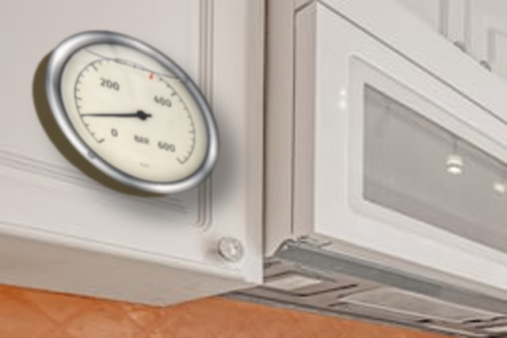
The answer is 60 bar
